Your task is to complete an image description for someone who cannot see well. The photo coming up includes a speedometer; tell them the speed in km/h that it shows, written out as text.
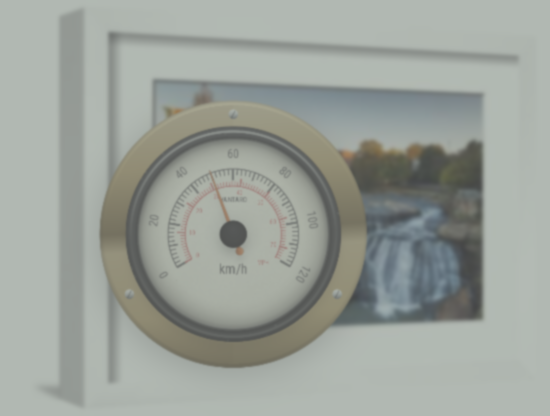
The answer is 50 km/h
